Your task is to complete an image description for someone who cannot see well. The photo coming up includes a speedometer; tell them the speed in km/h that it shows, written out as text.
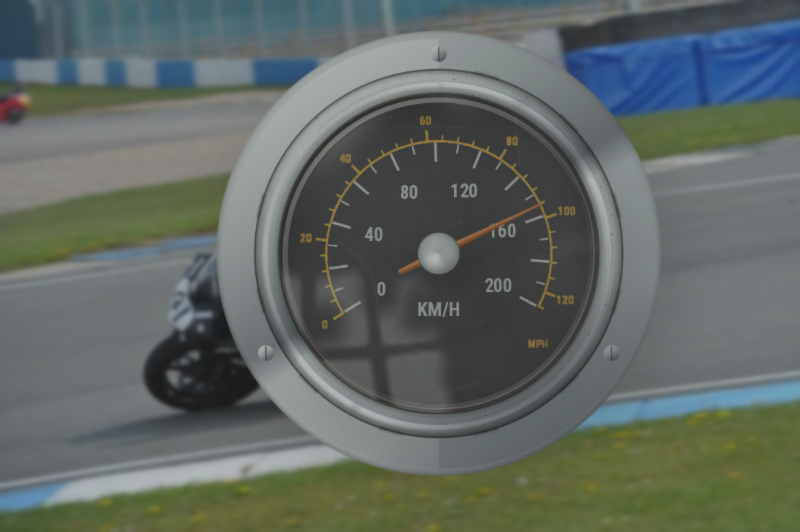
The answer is 155 km/h
